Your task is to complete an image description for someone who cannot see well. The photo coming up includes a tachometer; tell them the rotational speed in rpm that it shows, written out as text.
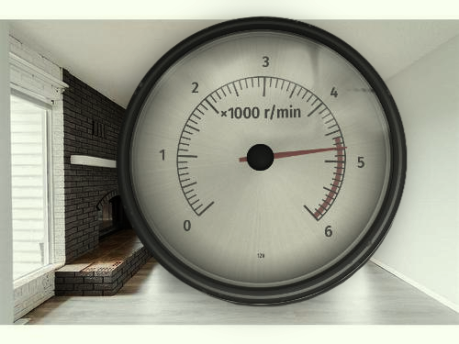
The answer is 4800 rpm
